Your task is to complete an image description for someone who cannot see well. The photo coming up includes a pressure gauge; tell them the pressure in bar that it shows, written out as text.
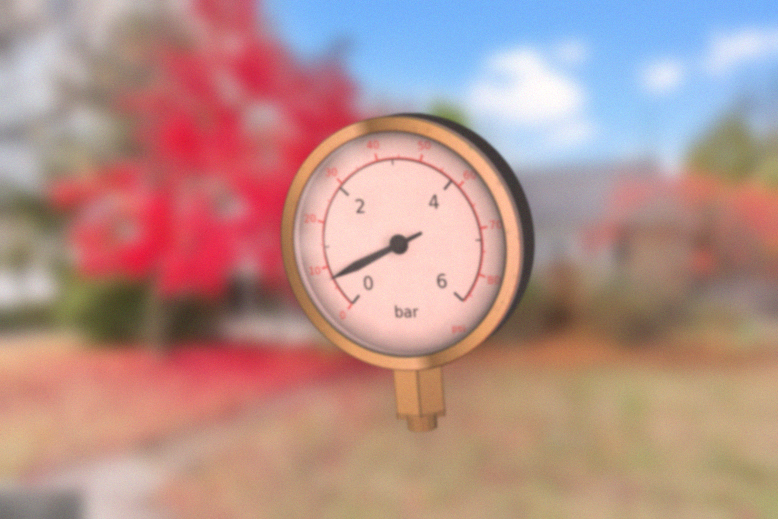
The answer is 0.5 bar
